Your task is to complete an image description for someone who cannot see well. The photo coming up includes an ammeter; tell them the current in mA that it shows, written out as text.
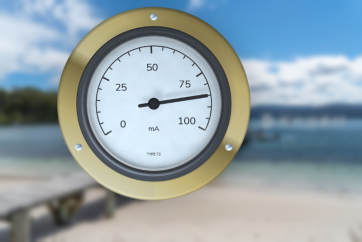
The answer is 85 mA
